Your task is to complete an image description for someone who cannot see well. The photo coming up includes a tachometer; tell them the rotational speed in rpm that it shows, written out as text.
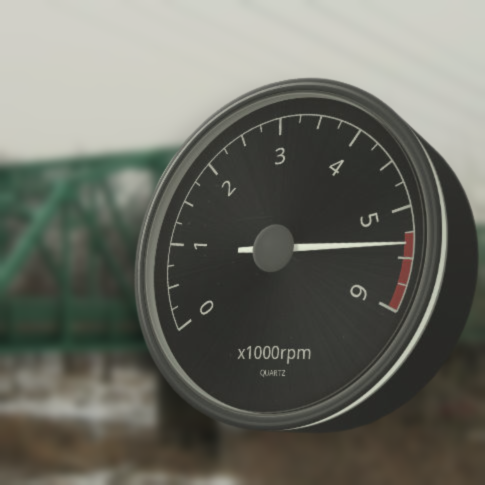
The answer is 5375 rpm
